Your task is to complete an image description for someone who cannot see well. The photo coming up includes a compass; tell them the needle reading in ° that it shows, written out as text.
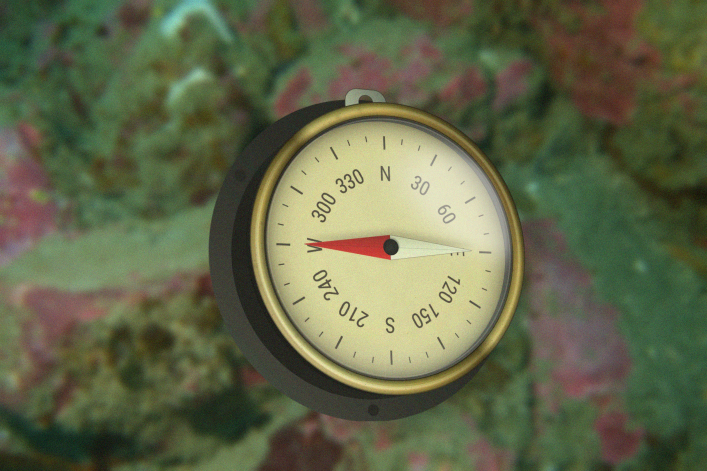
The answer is 270 °
